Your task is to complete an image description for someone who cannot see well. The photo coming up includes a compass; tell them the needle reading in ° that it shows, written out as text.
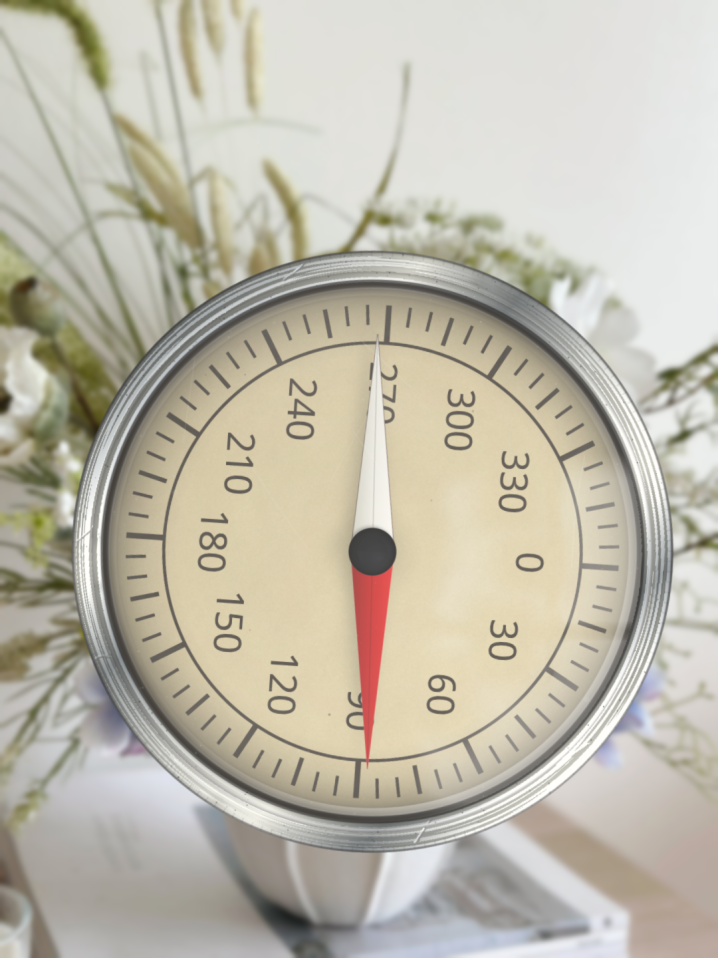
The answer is 87.5 °
